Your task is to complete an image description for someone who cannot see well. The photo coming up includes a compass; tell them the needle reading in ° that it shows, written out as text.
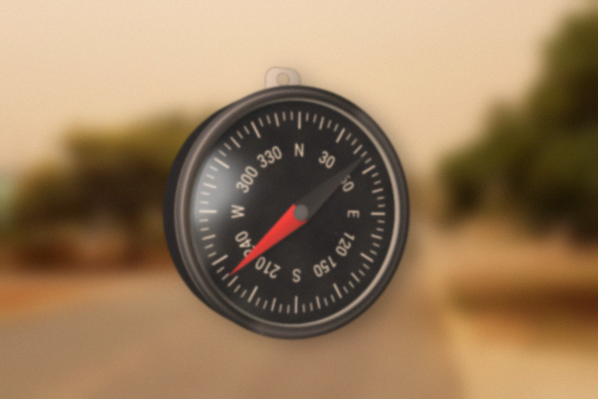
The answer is 230 °
